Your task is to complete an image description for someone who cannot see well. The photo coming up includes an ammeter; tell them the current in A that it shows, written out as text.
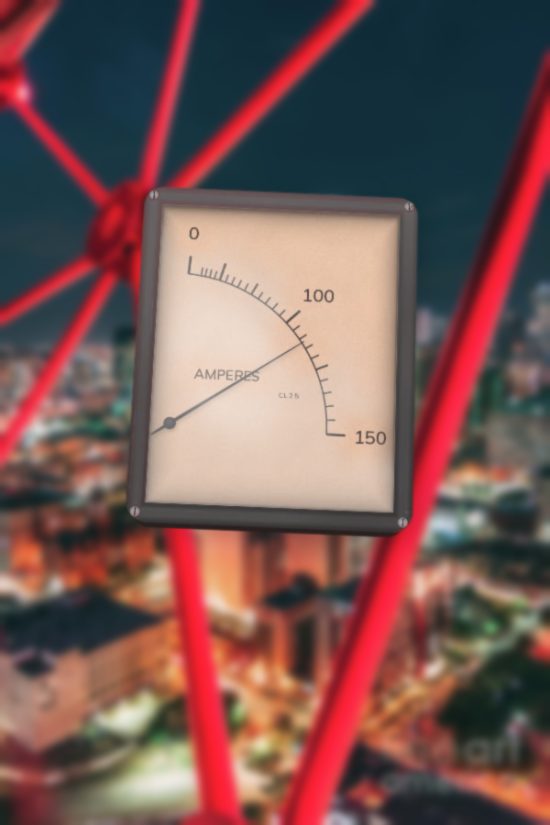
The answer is 112.5 A
